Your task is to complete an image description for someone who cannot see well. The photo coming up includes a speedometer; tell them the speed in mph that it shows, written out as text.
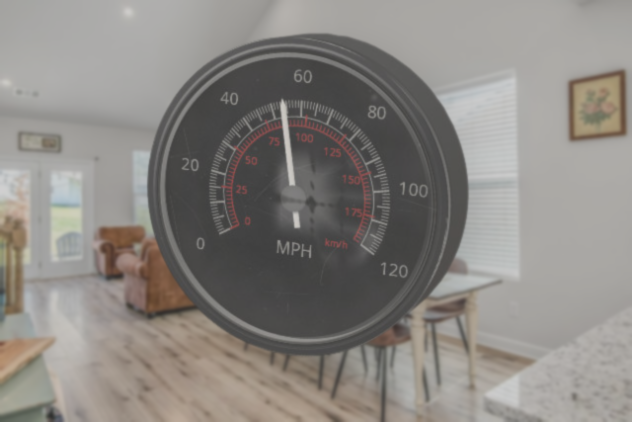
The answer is 55 mph
